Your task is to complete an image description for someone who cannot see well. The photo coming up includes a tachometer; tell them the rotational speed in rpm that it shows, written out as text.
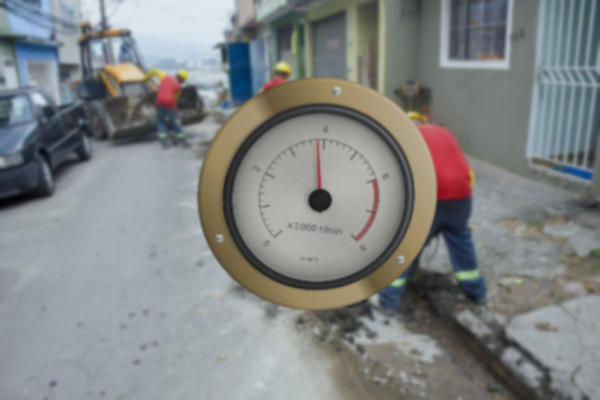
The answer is 3800 rpm
